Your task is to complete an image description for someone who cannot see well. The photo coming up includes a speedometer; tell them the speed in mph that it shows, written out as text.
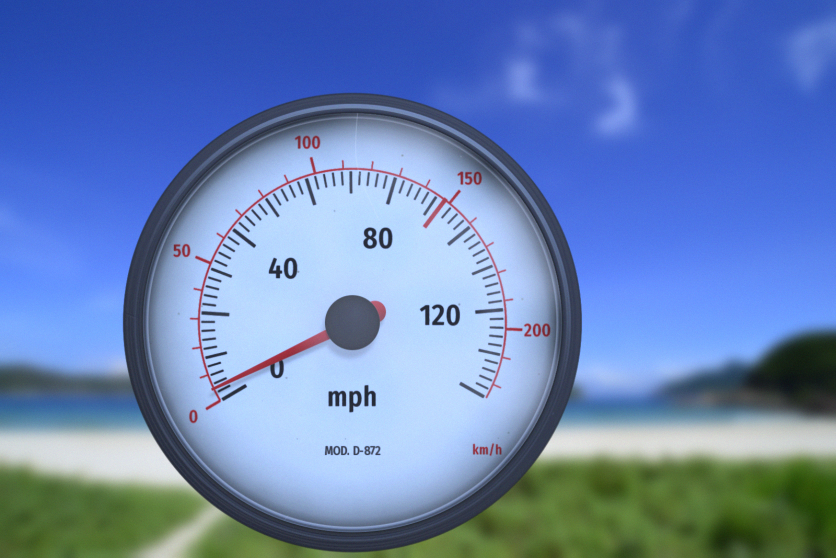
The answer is 3 mph
